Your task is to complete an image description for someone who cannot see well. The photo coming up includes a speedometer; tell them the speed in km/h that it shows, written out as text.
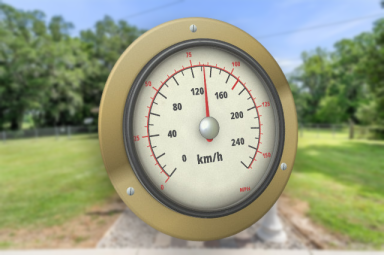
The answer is 130 km/h
